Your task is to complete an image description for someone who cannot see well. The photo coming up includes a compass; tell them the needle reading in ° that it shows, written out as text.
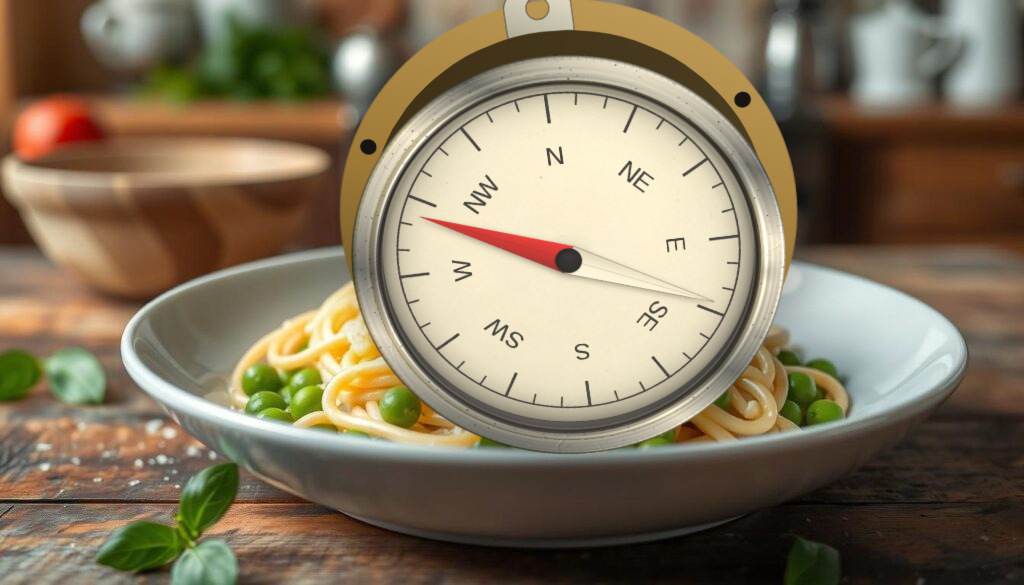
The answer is 295 °
